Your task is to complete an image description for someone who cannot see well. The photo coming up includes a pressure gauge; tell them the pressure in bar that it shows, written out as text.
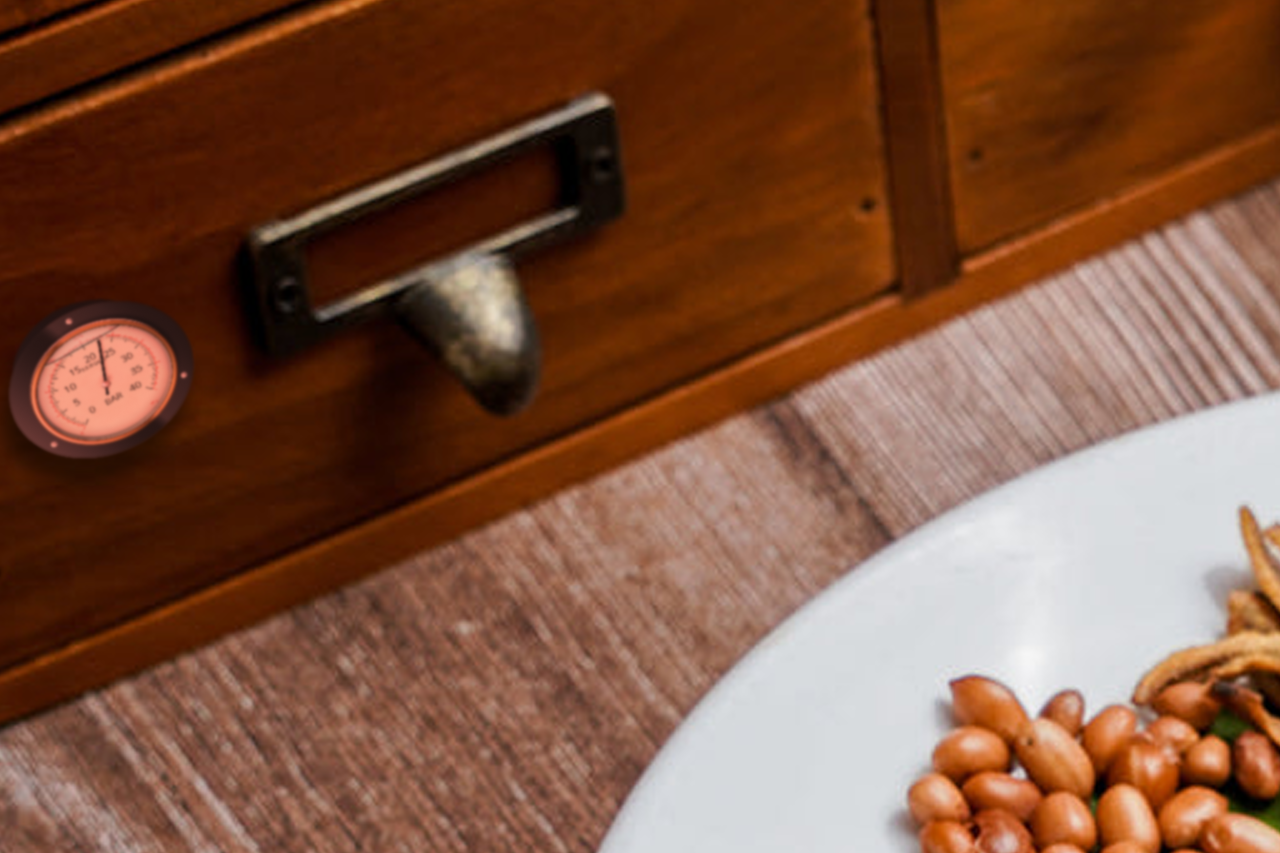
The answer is 22.5 bar
